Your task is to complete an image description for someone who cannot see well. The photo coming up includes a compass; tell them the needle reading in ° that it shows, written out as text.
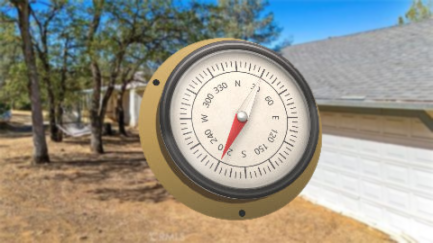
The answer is 210 °
